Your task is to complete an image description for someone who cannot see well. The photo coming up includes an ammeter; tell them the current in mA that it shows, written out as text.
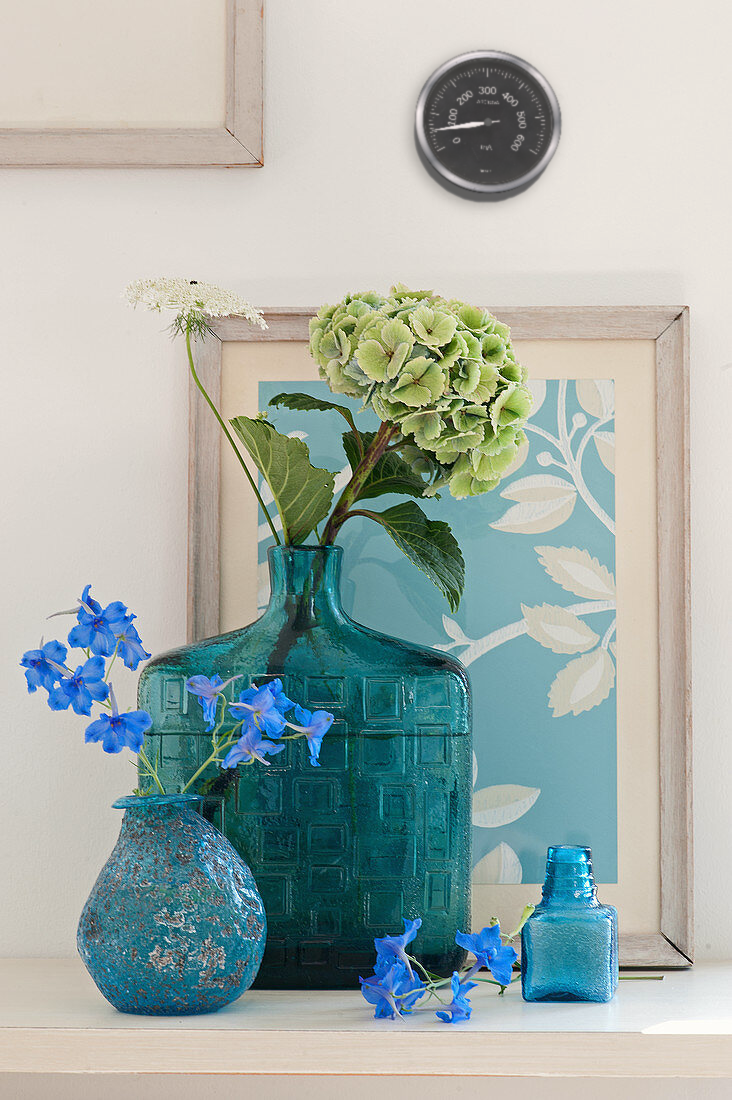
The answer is 50 mA
